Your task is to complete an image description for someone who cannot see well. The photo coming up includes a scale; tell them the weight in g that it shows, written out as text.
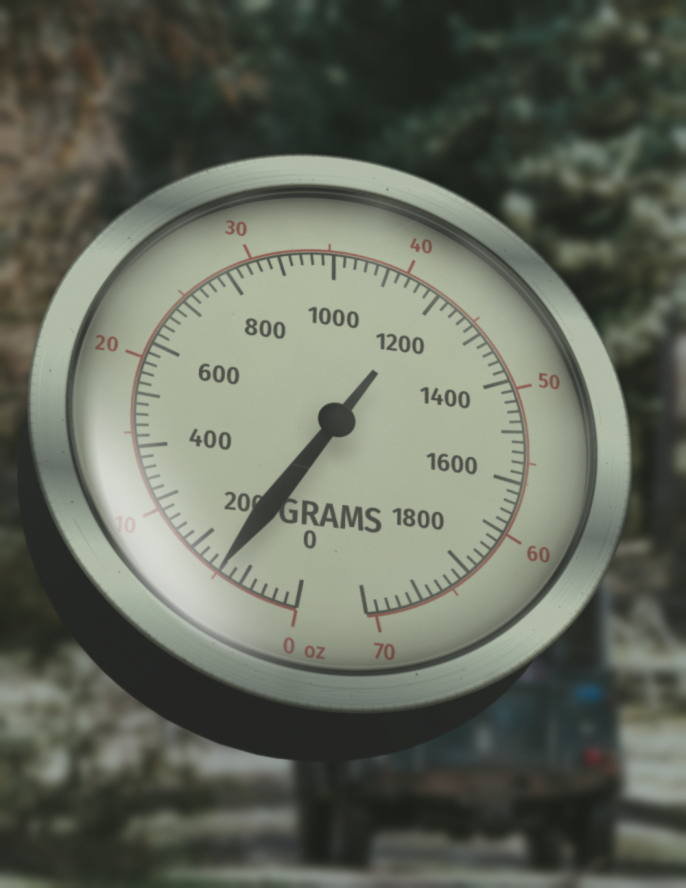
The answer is 140 g
